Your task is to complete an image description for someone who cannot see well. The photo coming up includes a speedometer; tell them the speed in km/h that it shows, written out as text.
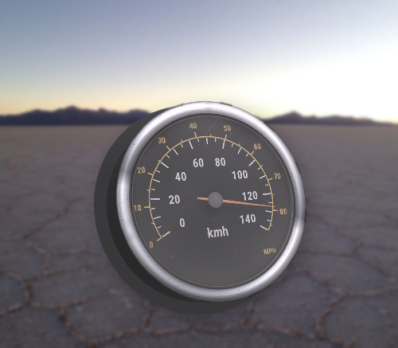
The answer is 127.5 km/h
